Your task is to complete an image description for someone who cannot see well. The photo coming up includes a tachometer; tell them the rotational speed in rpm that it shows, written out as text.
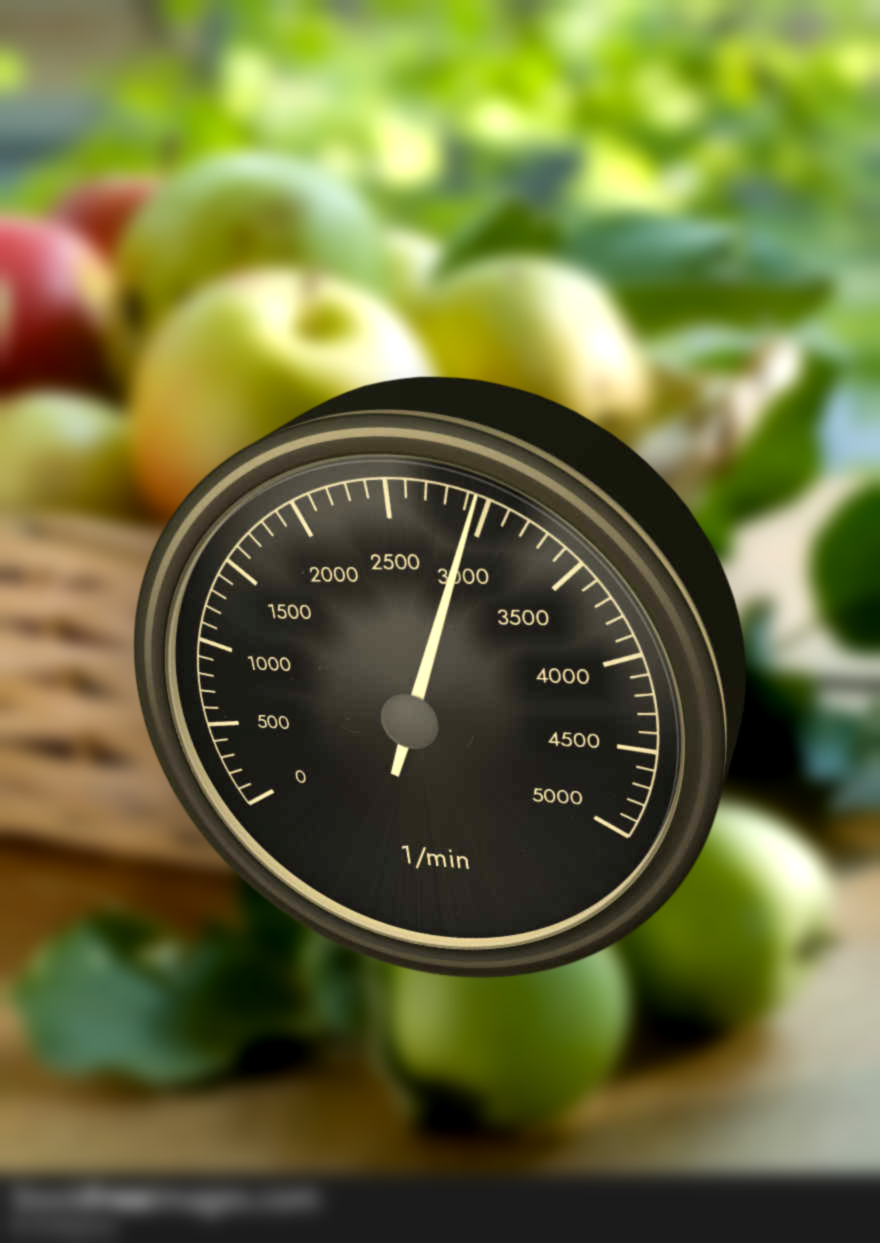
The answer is 2950 rpm
